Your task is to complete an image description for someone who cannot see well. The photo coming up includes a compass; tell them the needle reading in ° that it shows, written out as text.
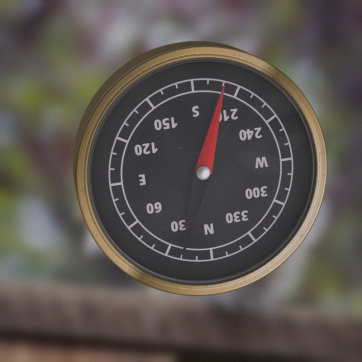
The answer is 200 °
